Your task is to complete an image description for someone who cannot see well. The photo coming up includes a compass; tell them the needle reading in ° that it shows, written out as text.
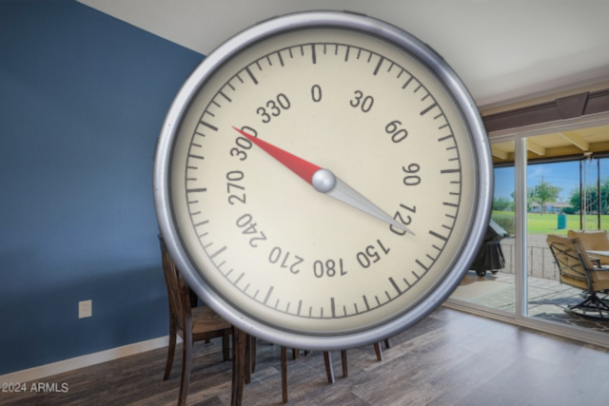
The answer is 305 °
